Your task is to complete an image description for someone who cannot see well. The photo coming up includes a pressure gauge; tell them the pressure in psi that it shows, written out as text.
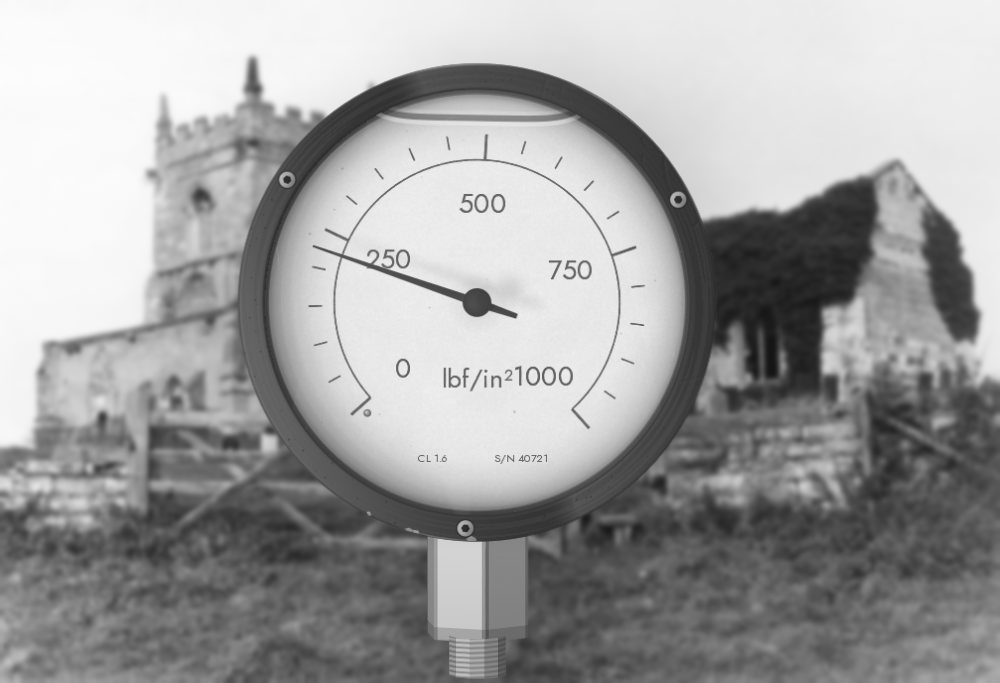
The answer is 225 psi
